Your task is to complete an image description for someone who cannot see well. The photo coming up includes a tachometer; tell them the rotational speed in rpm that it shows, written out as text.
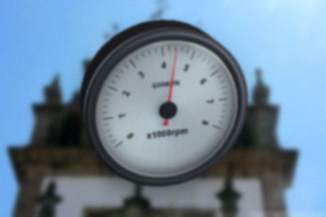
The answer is 4400 rpm
